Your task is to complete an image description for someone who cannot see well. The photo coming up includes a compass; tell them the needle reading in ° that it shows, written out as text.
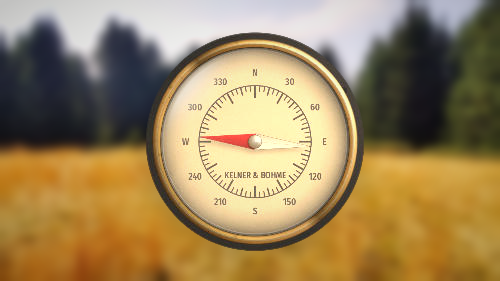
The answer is 275 °
